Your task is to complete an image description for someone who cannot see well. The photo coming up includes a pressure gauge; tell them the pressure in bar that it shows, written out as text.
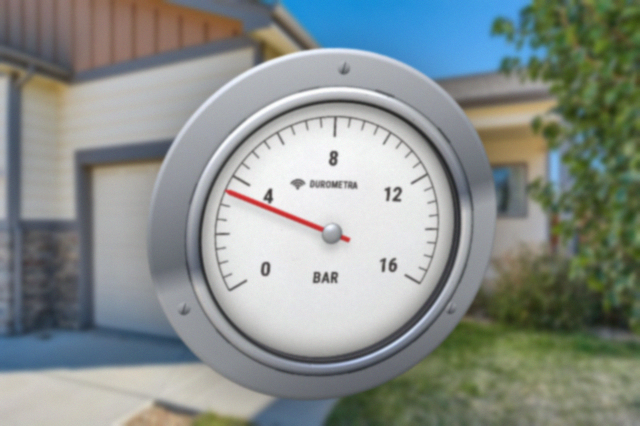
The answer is 3.5 bar
